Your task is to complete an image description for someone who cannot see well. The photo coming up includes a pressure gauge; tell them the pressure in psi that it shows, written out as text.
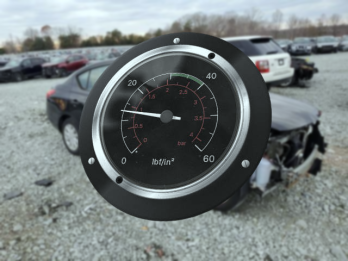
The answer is 12.5 psi
